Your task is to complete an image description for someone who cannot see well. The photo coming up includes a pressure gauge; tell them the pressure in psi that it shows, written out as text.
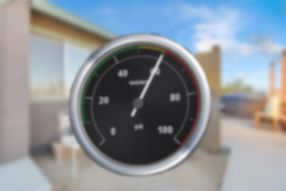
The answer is 60 psi
